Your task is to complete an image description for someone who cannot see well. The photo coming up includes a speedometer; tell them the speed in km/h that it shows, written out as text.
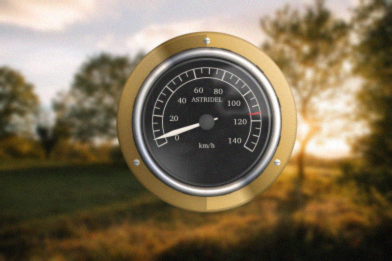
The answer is 5 km/h
